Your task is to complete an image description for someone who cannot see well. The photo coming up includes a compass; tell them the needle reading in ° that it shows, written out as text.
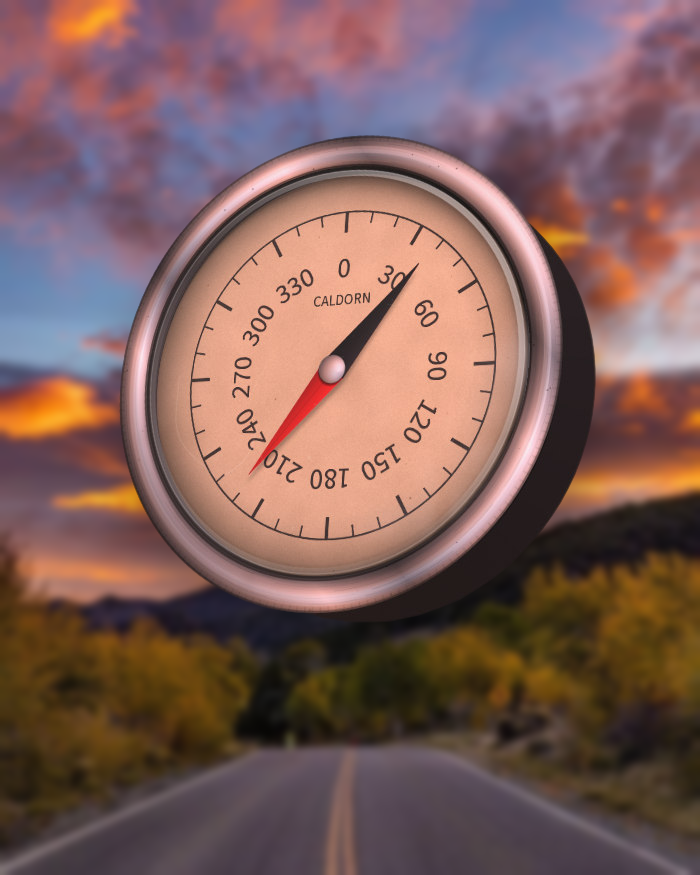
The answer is 220 °
